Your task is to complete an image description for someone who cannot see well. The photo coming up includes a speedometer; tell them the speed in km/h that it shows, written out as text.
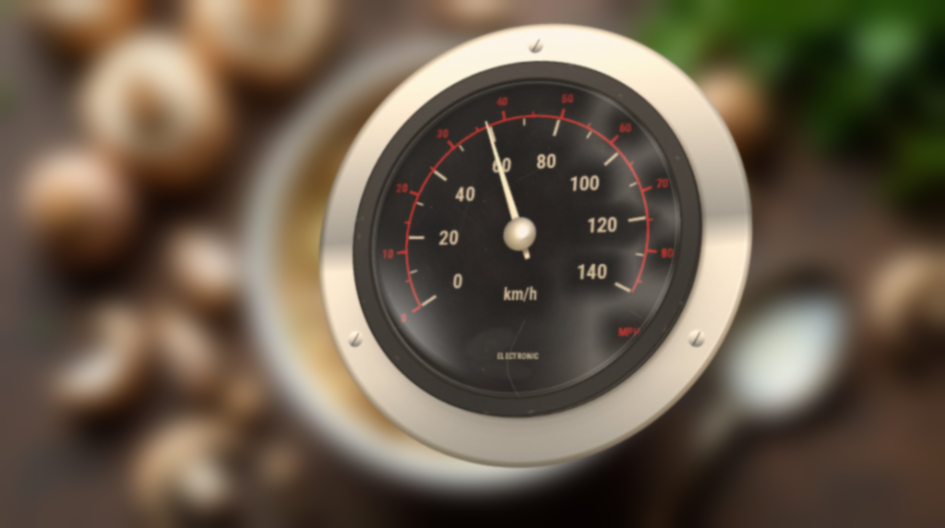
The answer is 60 km/h
